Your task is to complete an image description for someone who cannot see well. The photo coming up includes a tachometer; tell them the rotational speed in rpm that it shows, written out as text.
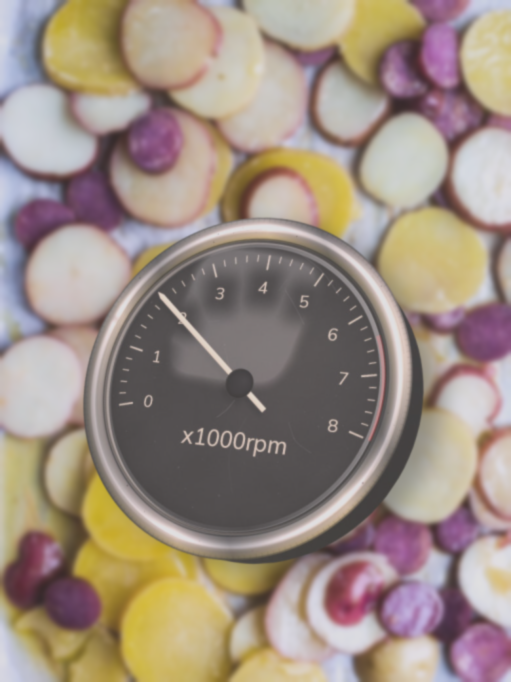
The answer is 2000 rpm
